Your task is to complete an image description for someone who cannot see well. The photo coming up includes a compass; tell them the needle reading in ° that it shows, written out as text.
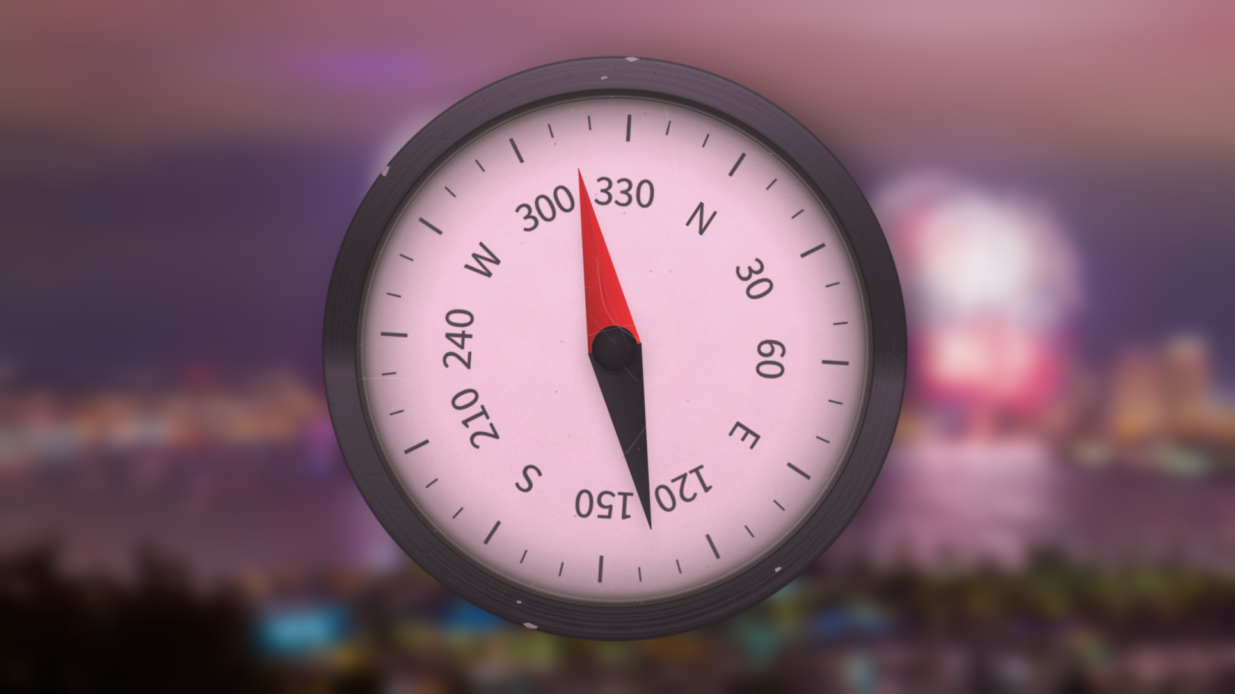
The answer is 315 °
